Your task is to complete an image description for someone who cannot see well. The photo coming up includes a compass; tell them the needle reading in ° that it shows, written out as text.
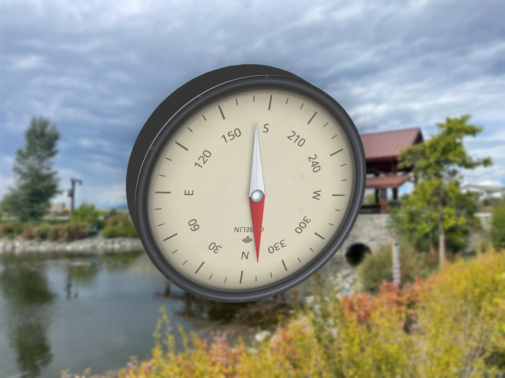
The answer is 350 °
